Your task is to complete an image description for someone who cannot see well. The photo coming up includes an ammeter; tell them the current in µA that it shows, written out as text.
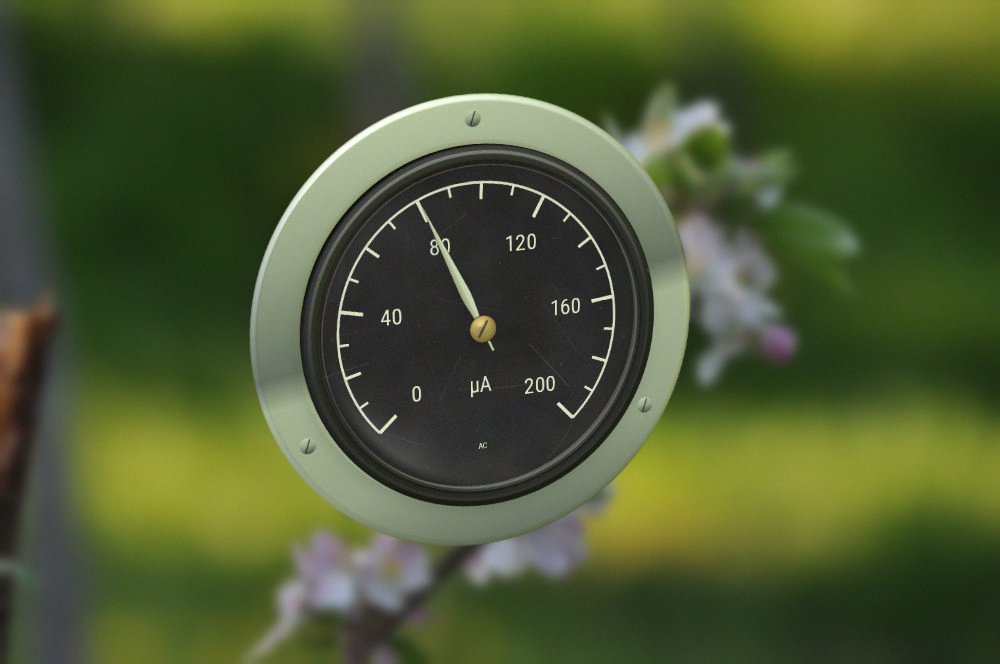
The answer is 80 µA
